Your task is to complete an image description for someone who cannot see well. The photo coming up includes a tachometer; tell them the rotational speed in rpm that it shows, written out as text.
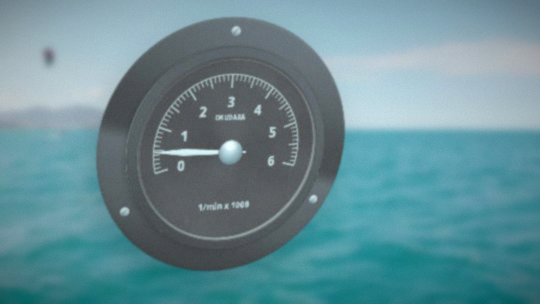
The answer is 500 rpm
